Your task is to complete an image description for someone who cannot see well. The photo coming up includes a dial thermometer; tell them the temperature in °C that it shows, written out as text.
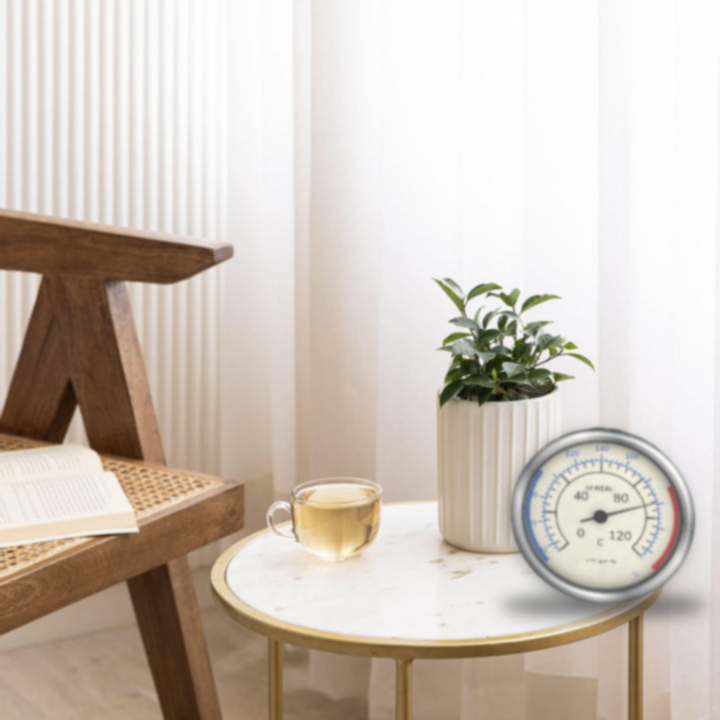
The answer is 92 °C
